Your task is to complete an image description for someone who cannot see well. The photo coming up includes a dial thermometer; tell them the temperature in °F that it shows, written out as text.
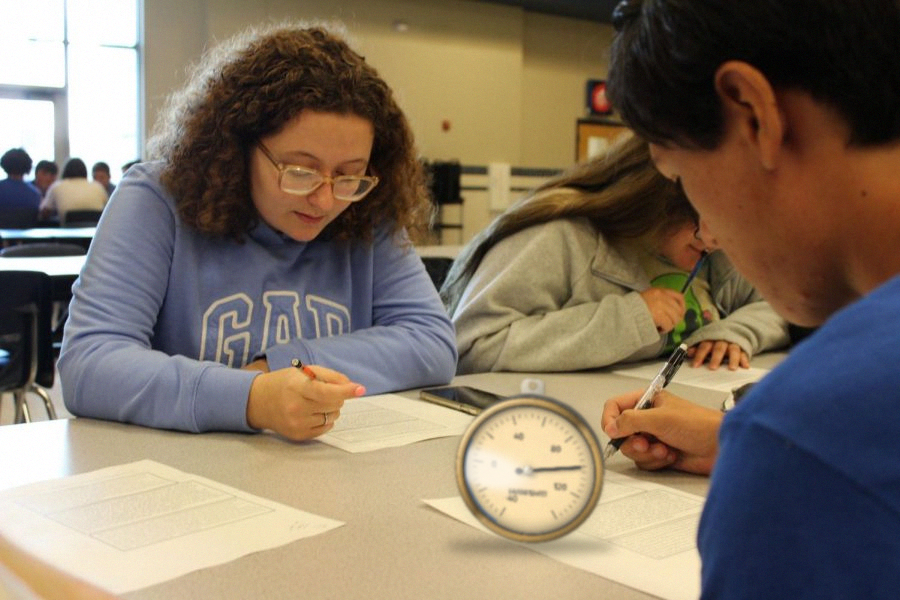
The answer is 100 °F
